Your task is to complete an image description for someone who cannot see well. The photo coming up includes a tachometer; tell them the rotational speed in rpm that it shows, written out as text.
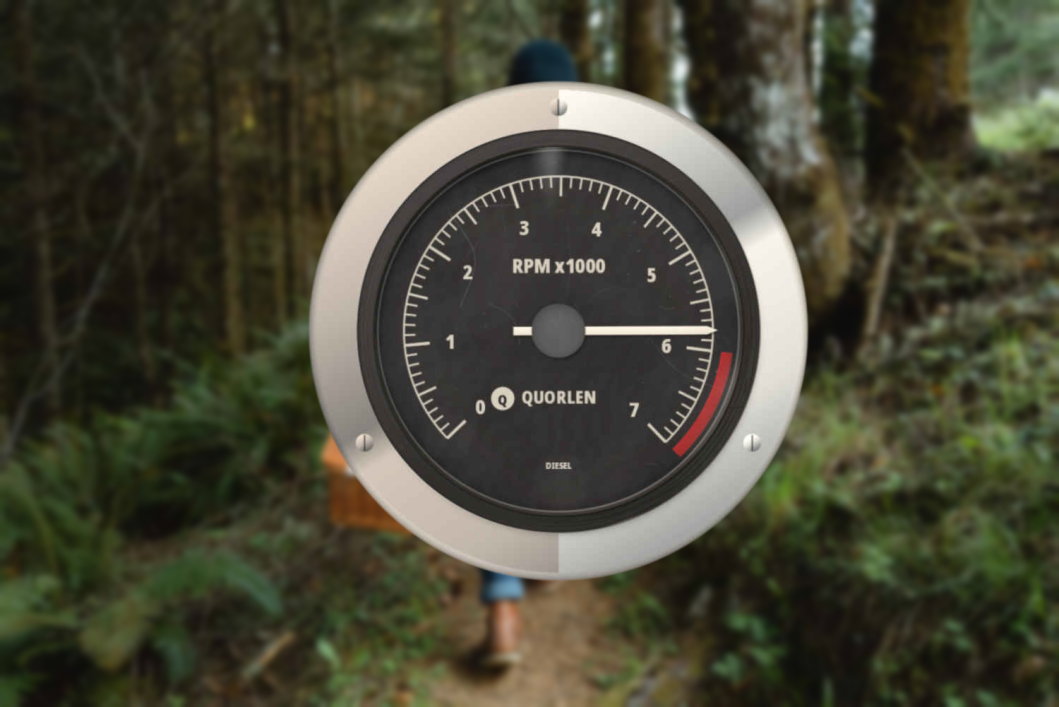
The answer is 5800 rpm
